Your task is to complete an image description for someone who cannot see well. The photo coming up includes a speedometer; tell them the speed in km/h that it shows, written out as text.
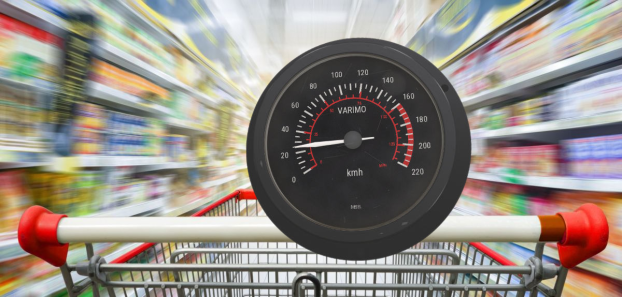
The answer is 25 km/h
